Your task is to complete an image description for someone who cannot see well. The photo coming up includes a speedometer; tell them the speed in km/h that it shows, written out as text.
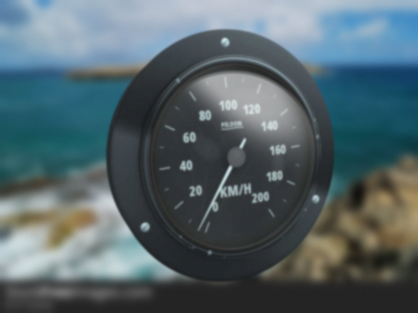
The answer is 5 km/h
